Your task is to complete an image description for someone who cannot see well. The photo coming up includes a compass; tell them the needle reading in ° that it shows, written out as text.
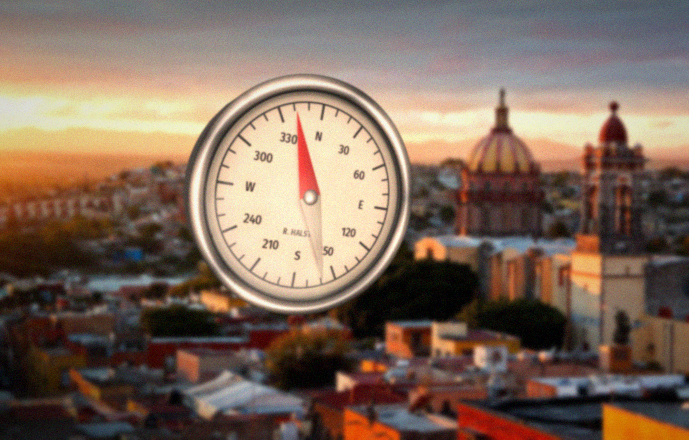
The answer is 340 °
